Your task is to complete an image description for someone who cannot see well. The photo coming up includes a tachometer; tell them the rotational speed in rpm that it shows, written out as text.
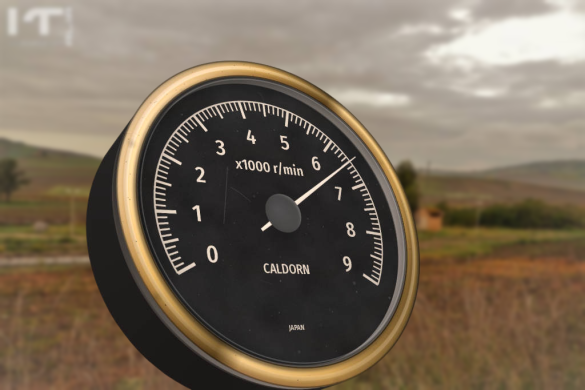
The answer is 6500 rpm
